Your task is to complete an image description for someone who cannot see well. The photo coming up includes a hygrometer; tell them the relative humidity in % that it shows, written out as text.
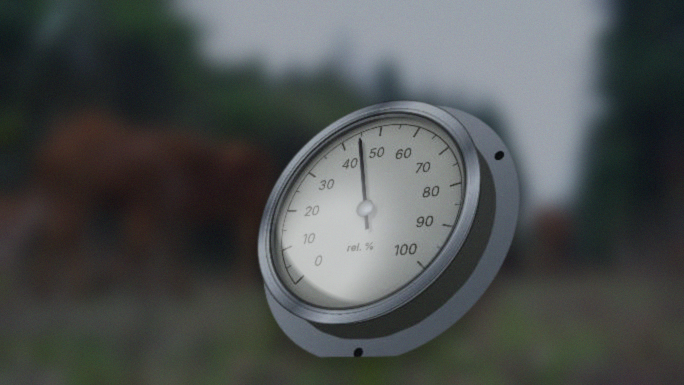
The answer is 45 %
